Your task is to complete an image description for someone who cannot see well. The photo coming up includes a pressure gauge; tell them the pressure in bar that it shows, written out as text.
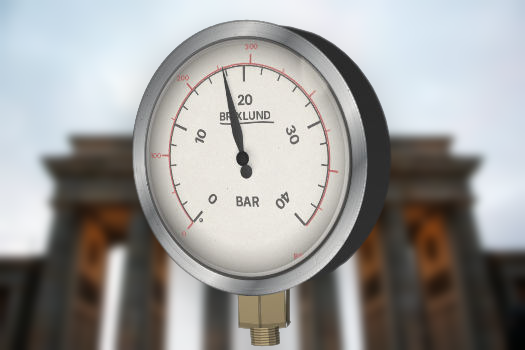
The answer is 18 bar
